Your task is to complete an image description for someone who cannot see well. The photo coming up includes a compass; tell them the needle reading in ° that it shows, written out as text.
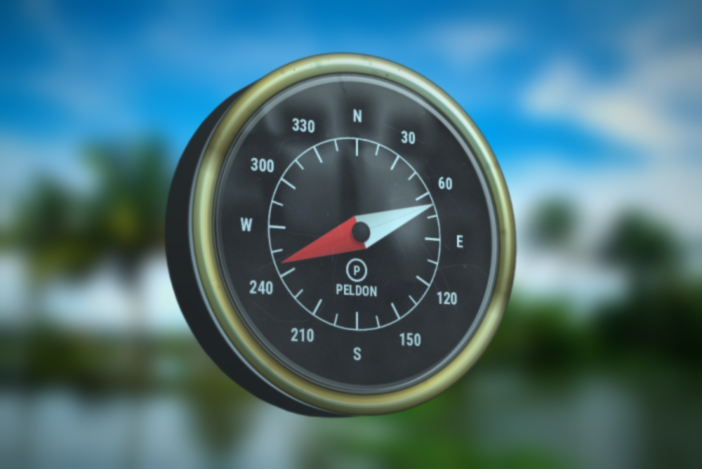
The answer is 247.5 °
